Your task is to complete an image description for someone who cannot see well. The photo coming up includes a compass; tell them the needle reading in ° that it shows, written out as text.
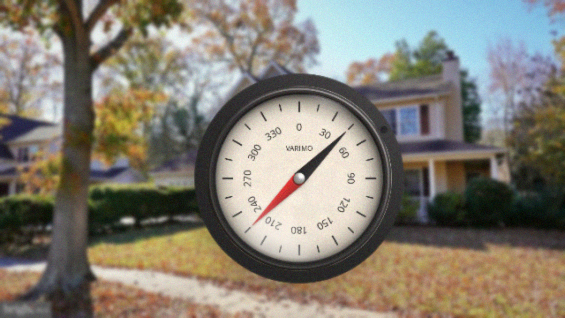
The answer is 225 °
